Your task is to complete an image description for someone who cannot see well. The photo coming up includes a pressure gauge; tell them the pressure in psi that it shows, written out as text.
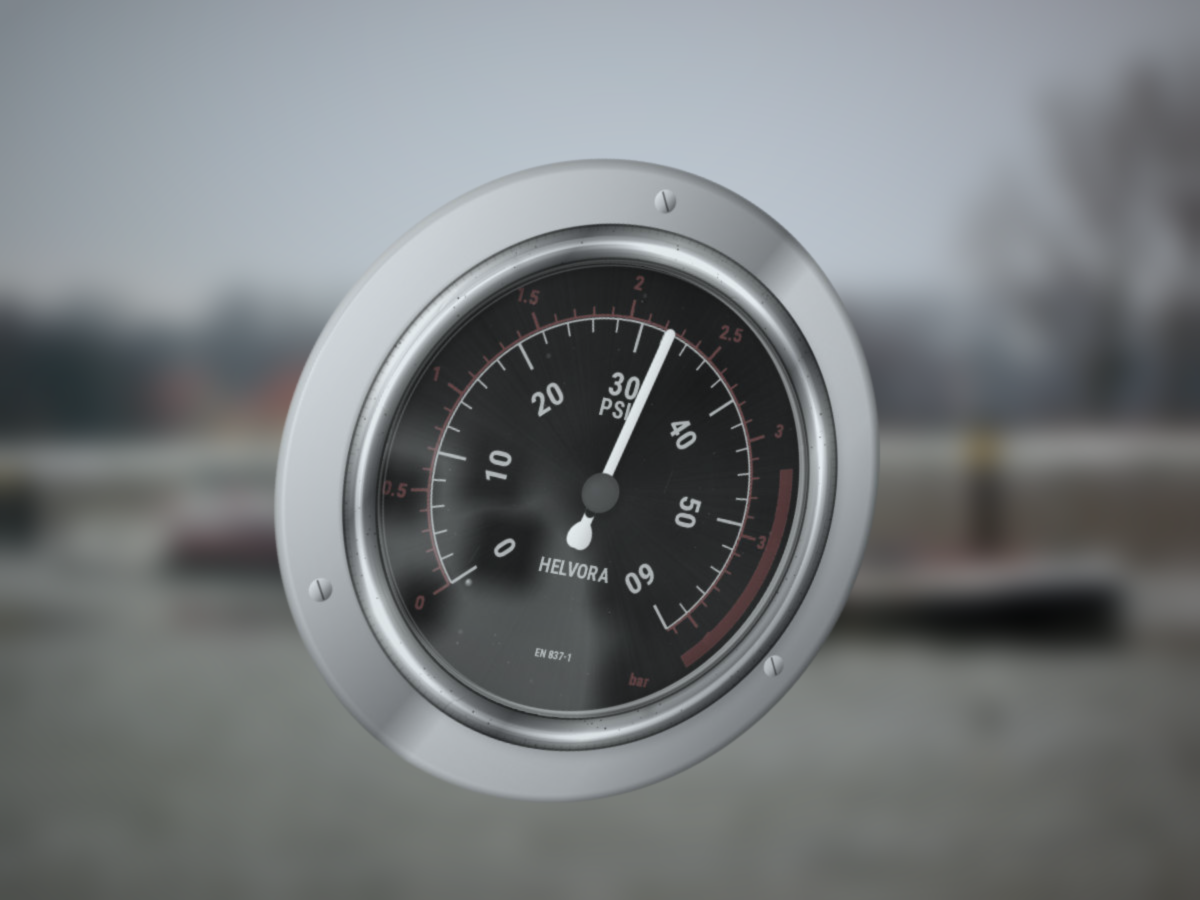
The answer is 32 psi
